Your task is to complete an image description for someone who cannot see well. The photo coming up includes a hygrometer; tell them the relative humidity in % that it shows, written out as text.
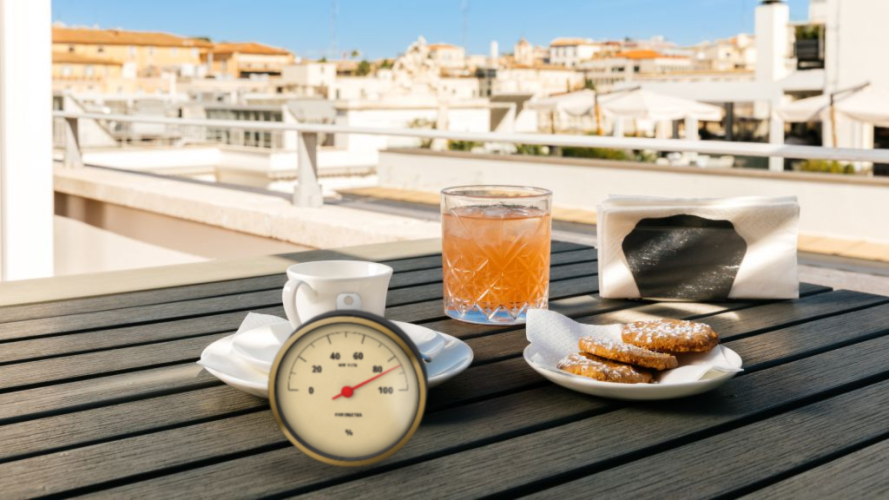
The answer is 85 %
